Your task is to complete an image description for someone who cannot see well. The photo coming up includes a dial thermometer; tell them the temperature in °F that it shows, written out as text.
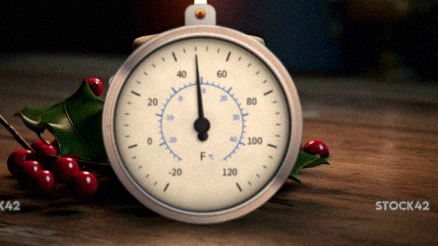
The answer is 48 °F
